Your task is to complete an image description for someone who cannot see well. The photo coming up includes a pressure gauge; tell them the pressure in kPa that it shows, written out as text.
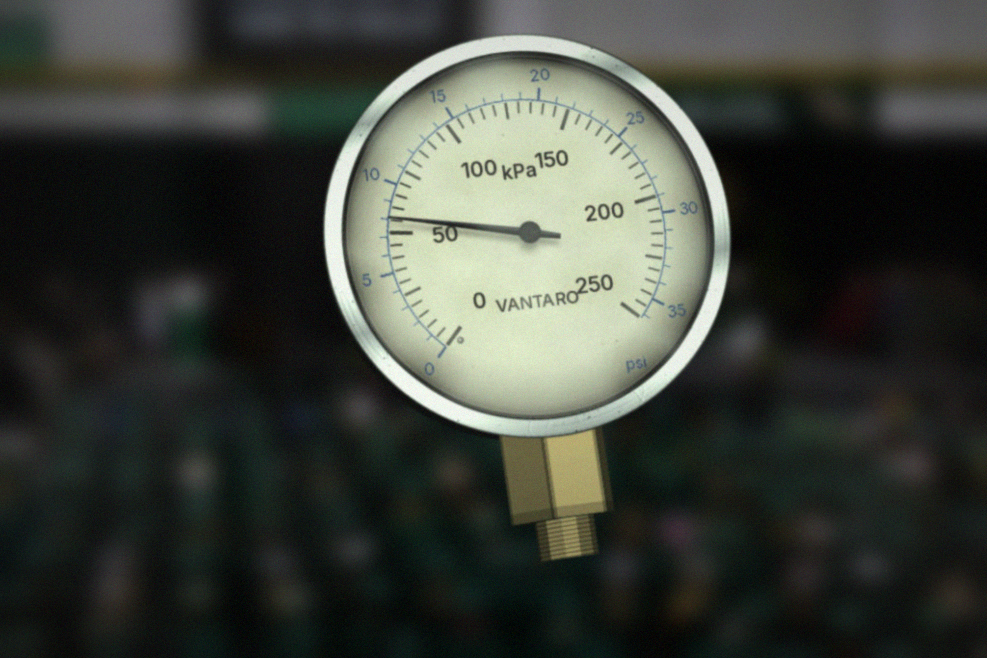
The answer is 55 kPa
